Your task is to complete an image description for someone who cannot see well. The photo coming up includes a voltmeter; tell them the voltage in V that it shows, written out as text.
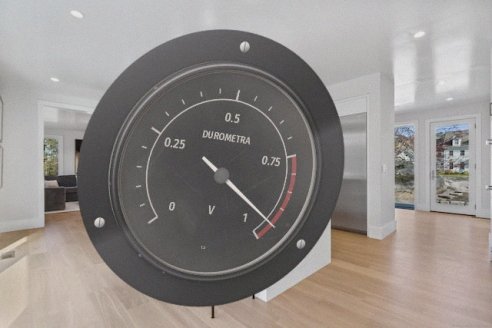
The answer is 0.95 V
